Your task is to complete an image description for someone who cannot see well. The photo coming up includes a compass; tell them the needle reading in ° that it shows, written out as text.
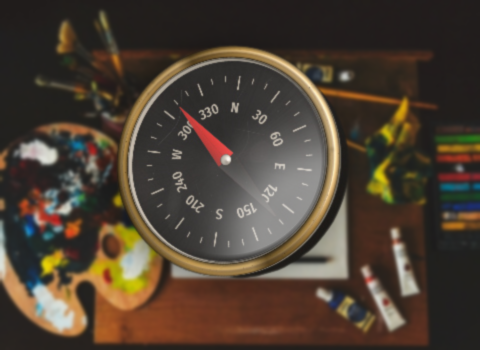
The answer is 310 °
